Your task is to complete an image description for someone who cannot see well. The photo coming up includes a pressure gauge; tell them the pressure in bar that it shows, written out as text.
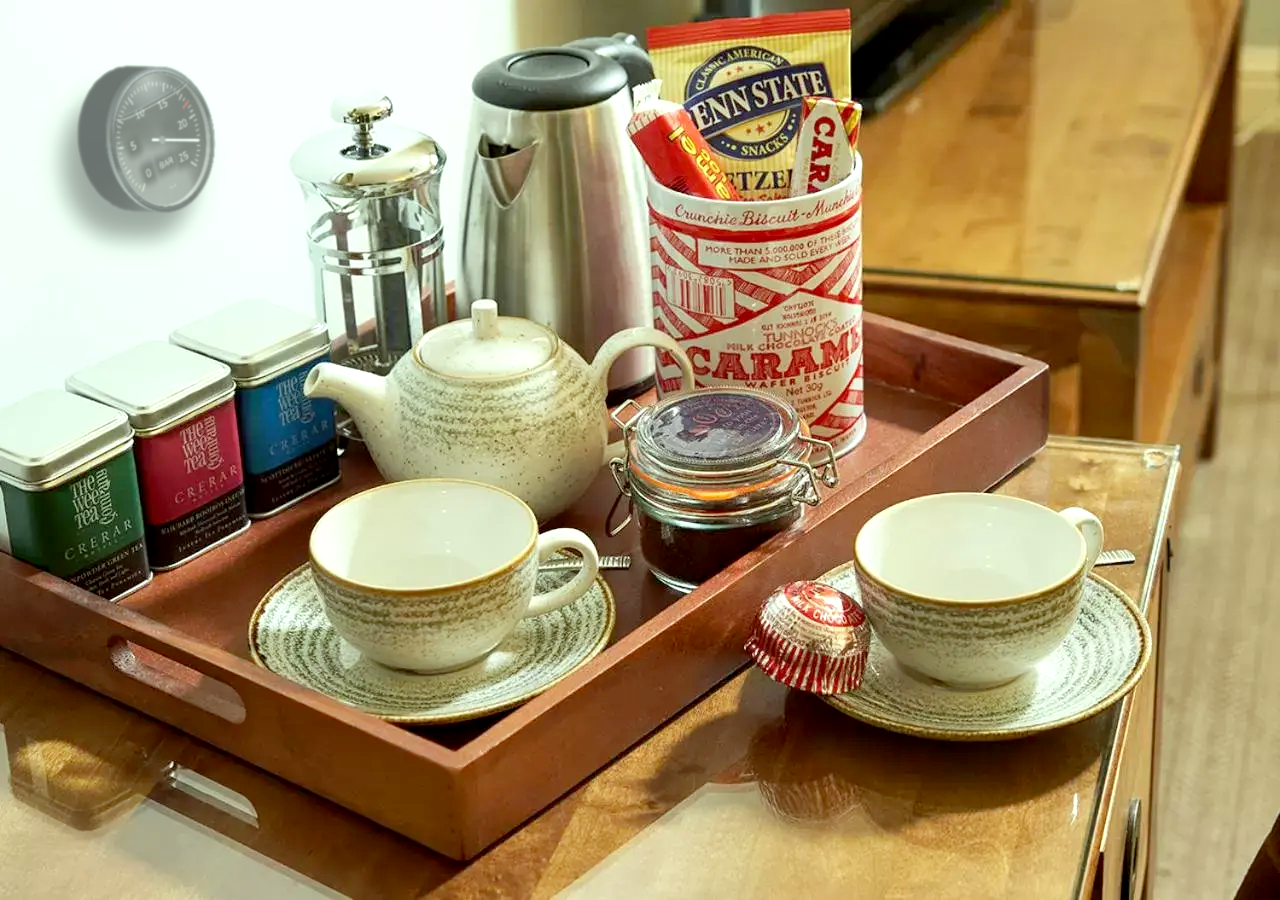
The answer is 22.5 bar
